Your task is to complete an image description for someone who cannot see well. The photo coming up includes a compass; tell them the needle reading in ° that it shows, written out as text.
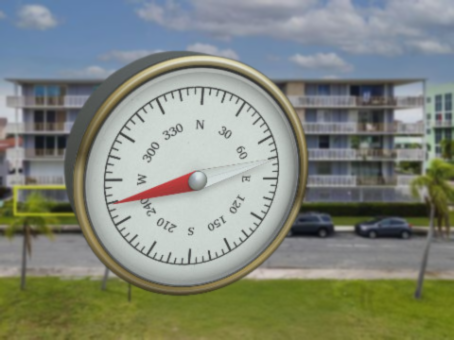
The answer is 255 °
